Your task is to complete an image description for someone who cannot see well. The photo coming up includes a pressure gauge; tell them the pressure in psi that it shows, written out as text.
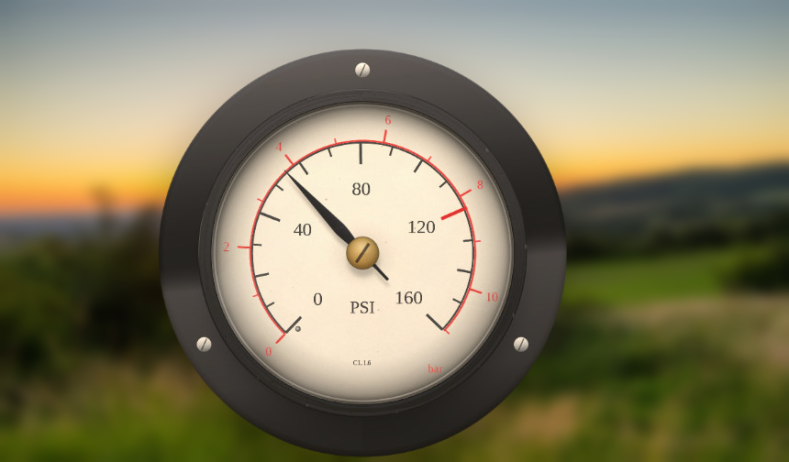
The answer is 55 psi
